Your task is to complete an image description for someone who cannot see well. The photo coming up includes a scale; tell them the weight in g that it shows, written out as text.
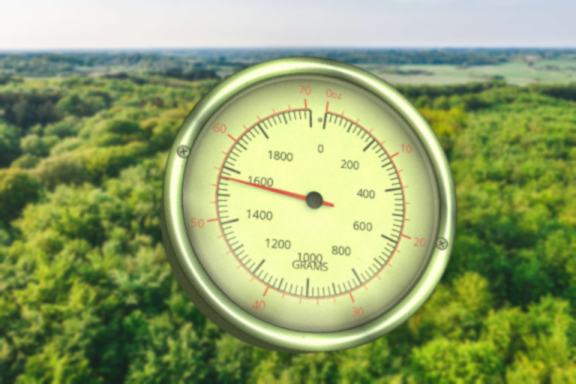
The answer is 1560 g
